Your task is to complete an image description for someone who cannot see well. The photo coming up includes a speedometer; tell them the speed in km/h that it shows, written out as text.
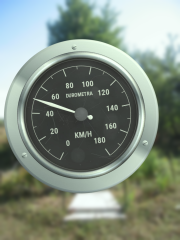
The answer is 50 km/h
